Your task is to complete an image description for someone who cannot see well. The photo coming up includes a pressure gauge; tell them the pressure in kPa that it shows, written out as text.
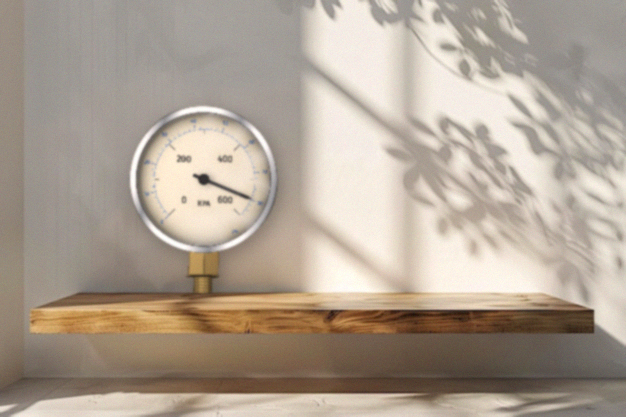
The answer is 550 kPa
